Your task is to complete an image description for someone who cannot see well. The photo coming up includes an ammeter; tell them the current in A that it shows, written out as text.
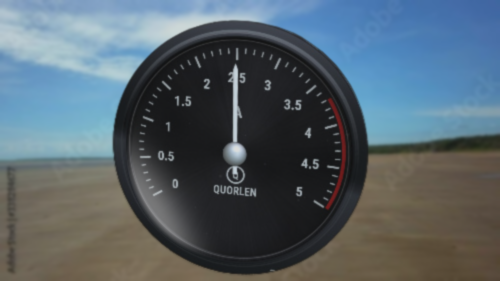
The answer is 2.5 A
